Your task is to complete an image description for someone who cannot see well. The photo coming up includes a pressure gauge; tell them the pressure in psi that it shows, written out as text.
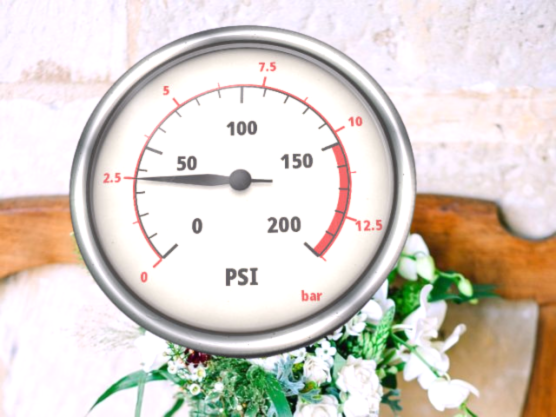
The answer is 35 psi
